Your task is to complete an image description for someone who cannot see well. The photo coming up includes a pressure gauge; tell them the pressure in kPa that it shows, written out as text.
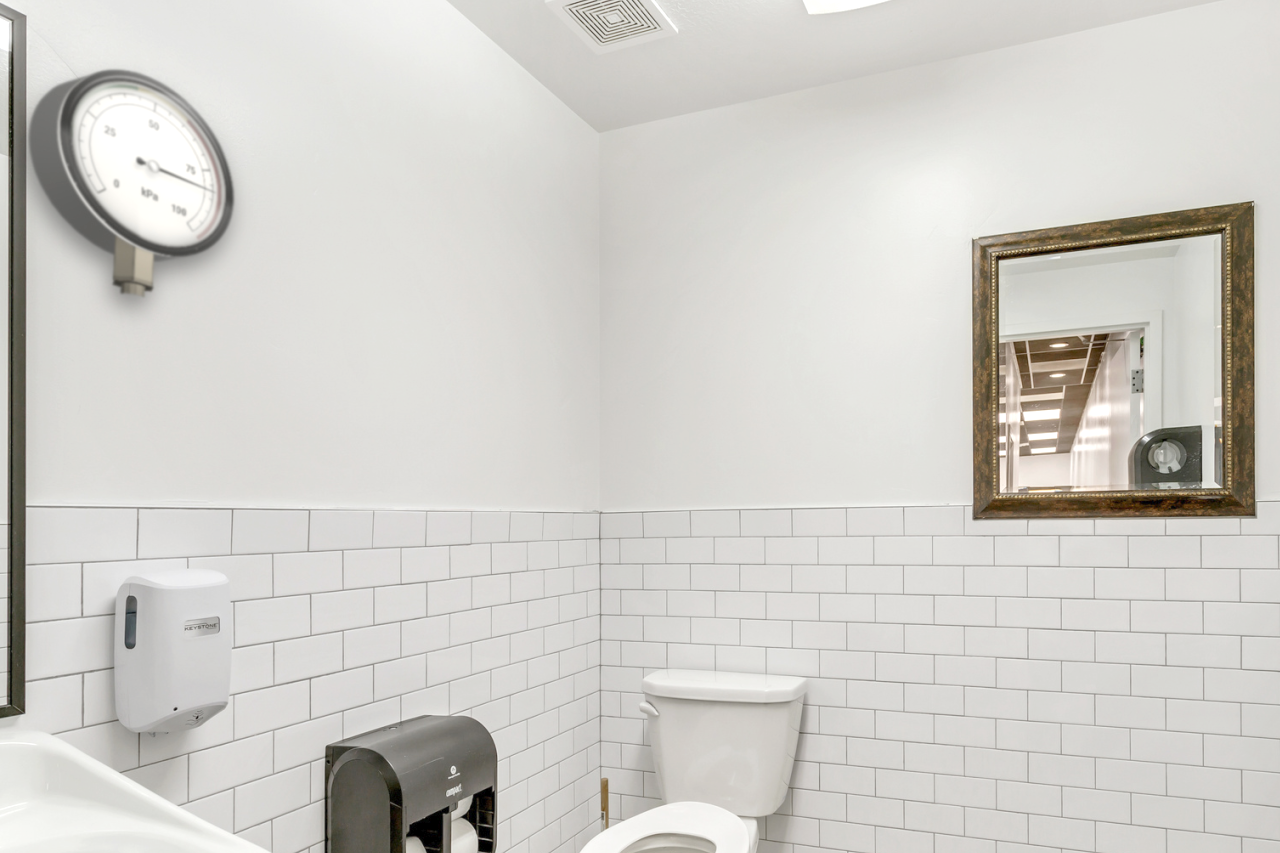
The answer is 82.5 kPa
